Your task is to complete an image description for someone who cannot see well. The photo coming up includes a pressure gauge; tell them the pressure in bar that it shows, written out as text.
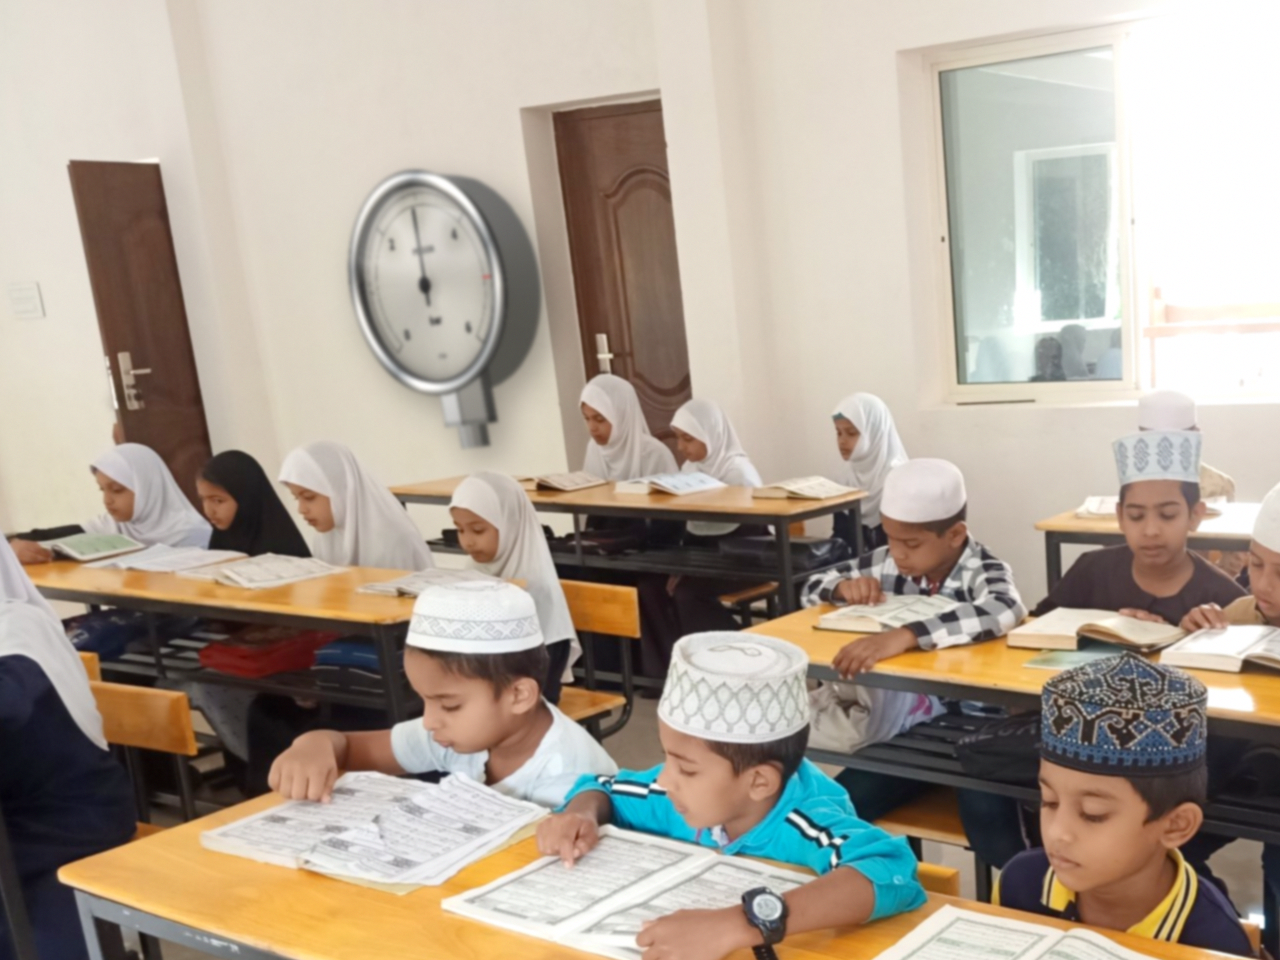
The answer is 3 bar
